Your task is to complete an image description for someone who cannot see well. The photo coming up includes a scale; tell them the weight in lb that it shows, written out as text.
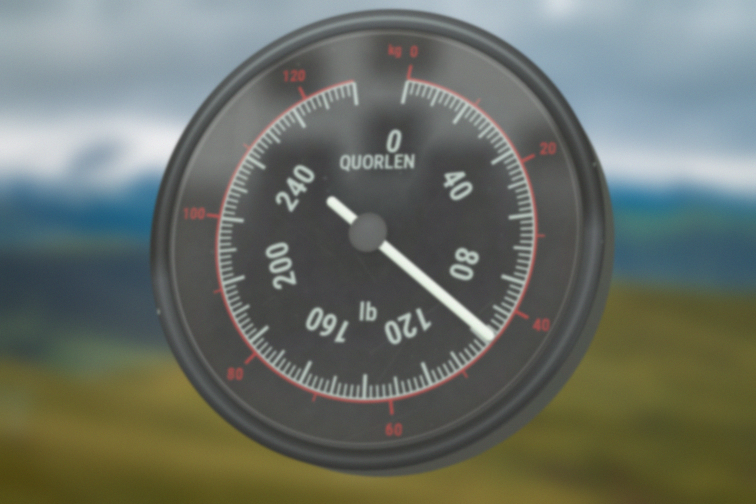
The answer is 98 lb
